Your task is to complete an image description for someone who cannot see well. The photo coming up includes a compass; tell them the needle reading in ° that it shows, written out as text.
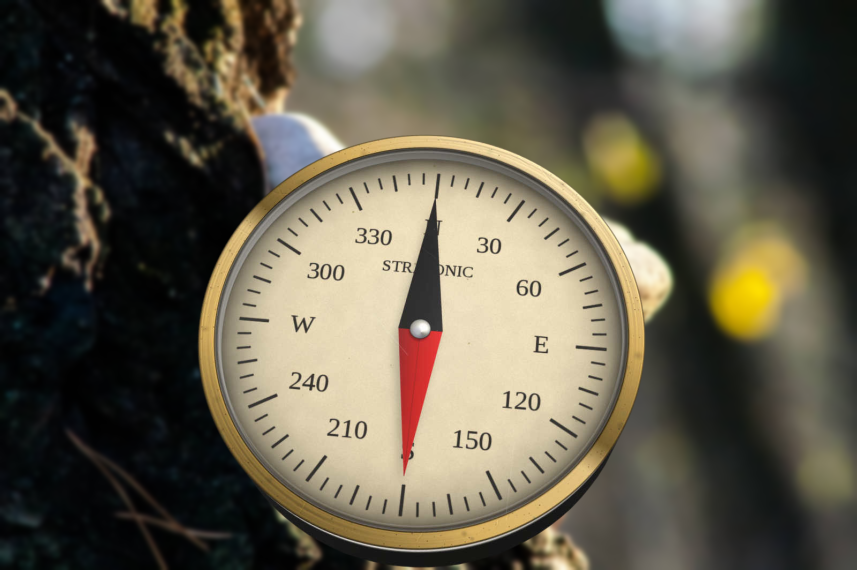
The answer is 180 °
